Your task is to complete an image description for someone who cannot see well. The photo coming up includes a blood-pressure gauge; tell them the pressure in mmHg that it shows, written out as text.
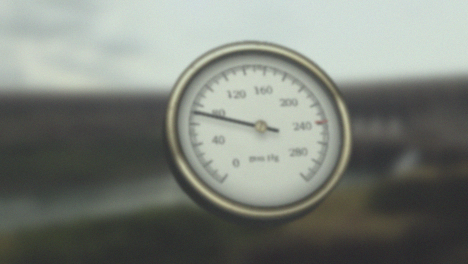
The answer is 70 mmHg
